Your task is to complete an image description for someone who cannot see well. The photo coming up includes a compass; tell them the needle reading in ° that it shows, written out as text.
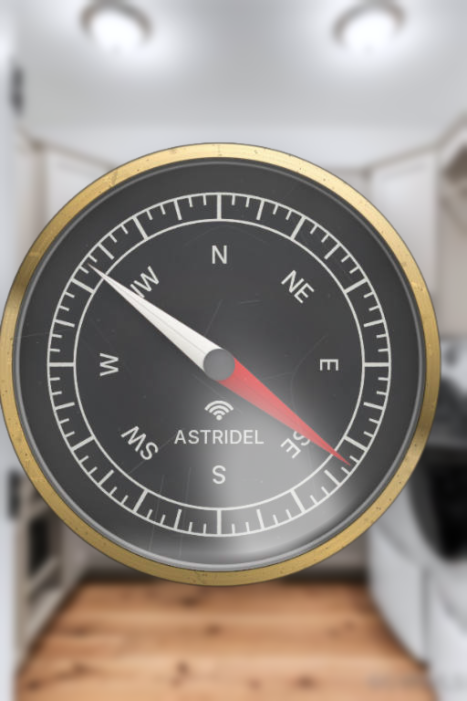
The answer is 127.5 °
